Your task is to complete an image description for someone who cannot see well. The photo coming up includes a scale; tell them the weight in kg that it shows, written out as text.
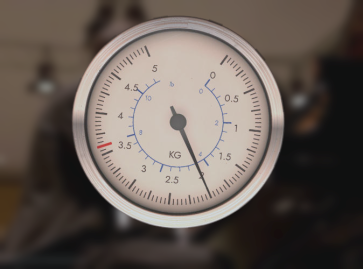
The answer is 2 kg
